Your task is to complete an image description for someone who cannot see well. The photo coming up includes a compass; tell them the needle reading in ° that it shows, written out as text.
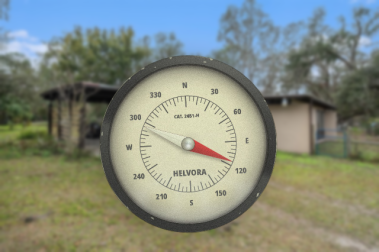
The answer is 115 °
